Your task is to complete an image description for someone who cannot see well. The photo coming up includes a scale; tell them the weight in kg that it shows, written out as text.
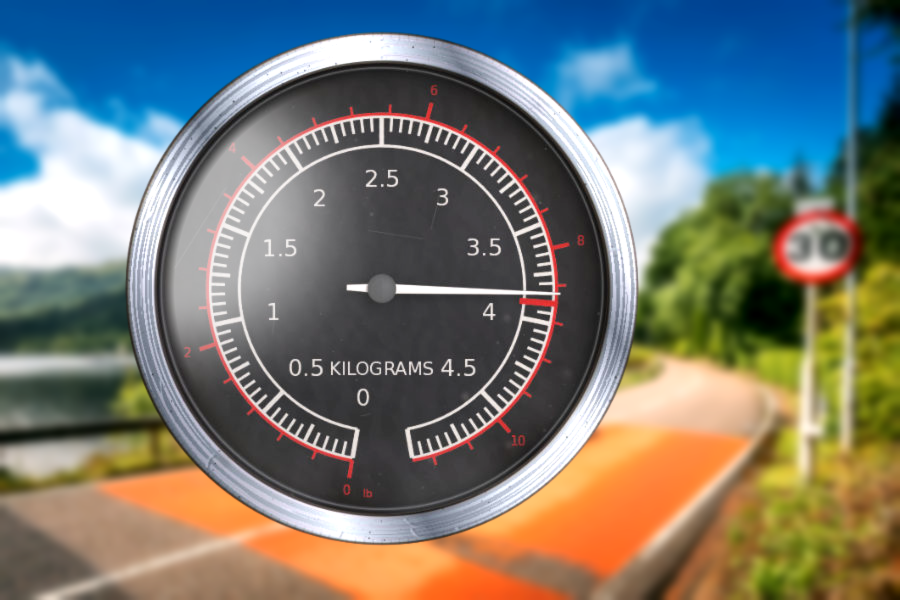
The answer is 3.85 kg
